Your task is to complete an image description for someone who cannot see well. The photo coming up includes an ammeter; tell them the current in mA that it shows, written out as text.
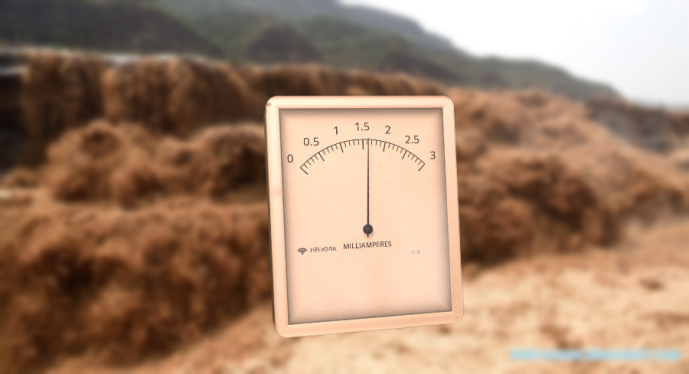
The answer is 1.6 mA
